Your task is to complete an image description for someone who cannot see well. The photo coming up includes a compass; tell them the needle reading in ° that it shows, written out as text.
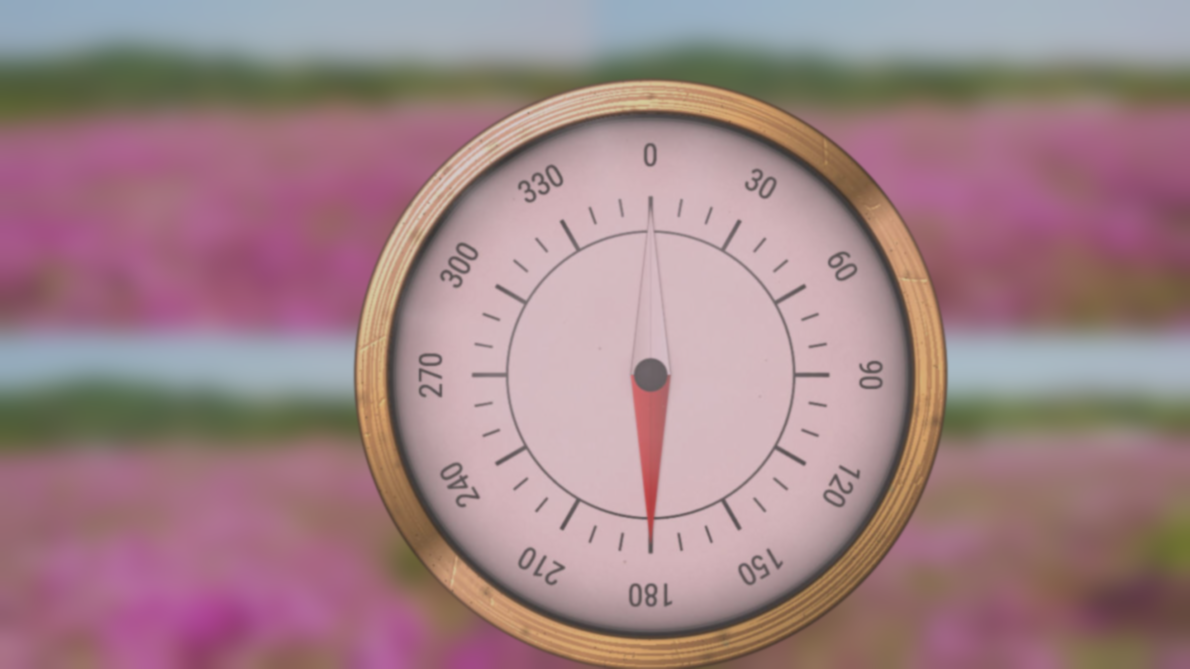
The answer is 180 °
